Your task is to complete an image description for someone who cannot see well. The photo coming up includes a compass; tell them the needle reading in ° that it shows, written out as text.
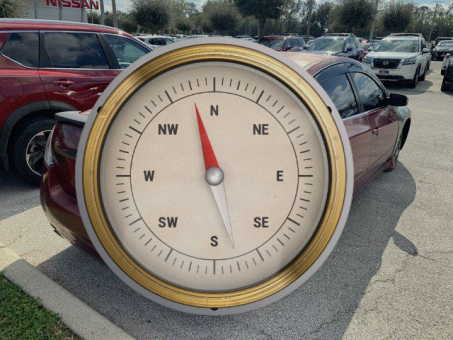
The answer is 345 °
